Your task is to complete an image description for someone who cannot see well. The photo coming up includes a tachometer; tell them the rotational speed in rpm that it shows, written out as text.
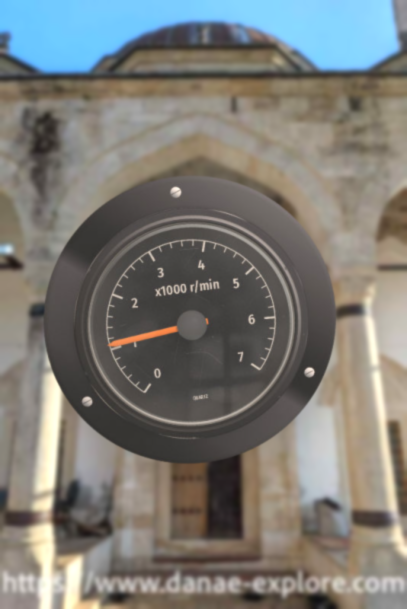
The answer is 1100 rpm
